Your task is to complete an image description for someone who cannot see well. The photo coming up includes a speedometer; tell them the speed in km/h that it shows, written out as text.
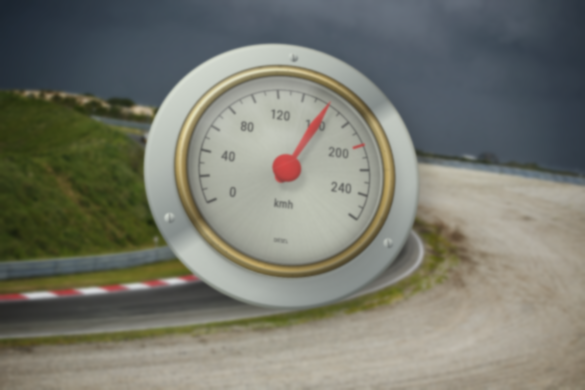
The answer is 160 km/h
